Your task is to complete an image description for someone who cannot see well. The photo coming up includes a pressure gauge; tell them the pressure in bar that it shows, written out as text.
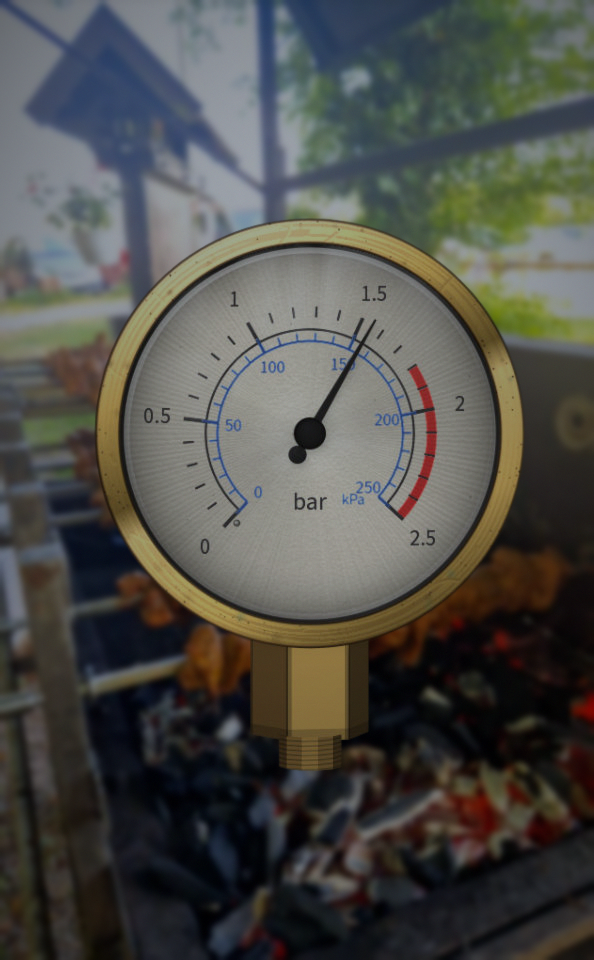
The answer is 1.55 bar
